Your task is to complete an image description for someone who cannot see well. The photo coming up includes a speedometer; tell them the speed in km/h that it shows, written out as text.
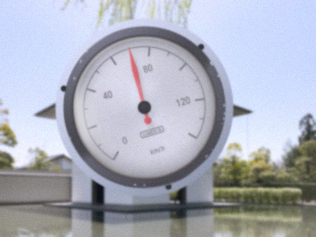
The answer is 70 km/h
